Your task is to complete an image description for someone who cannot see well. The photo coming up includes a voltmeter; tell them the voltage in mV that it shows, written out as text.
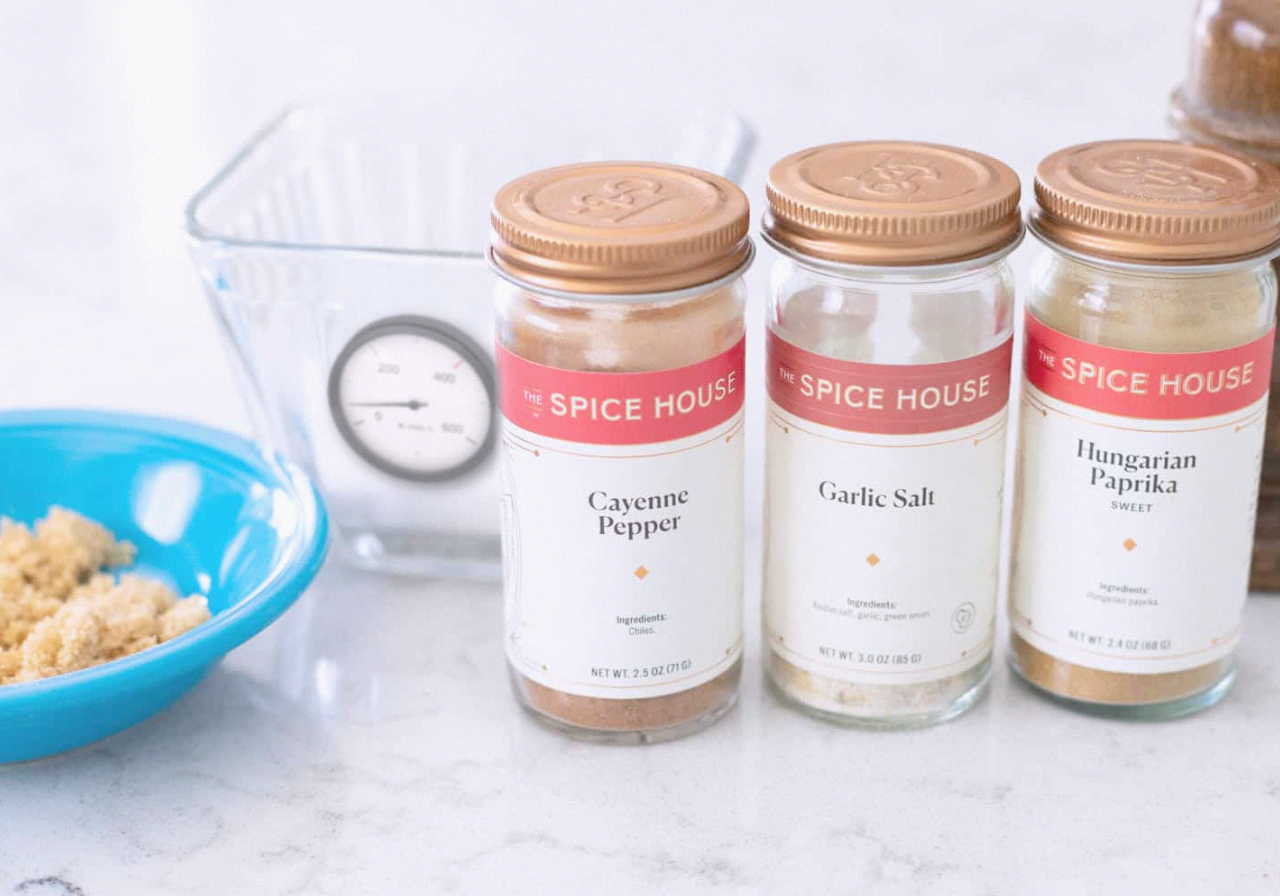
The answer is 50 mV
